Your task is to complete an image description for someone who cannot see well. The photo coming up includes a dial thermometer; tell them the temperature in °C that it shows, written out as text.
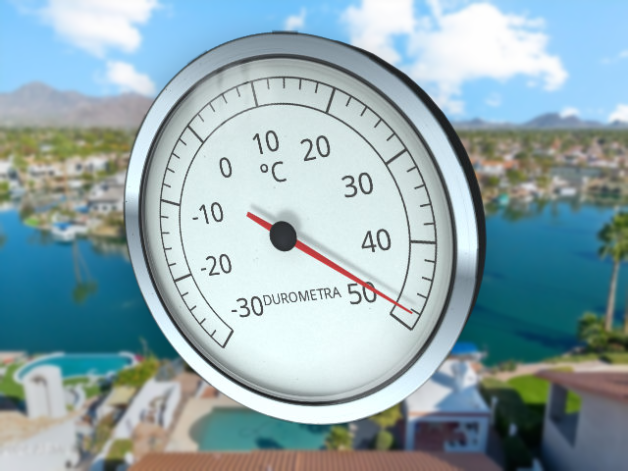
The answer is 48 °C
